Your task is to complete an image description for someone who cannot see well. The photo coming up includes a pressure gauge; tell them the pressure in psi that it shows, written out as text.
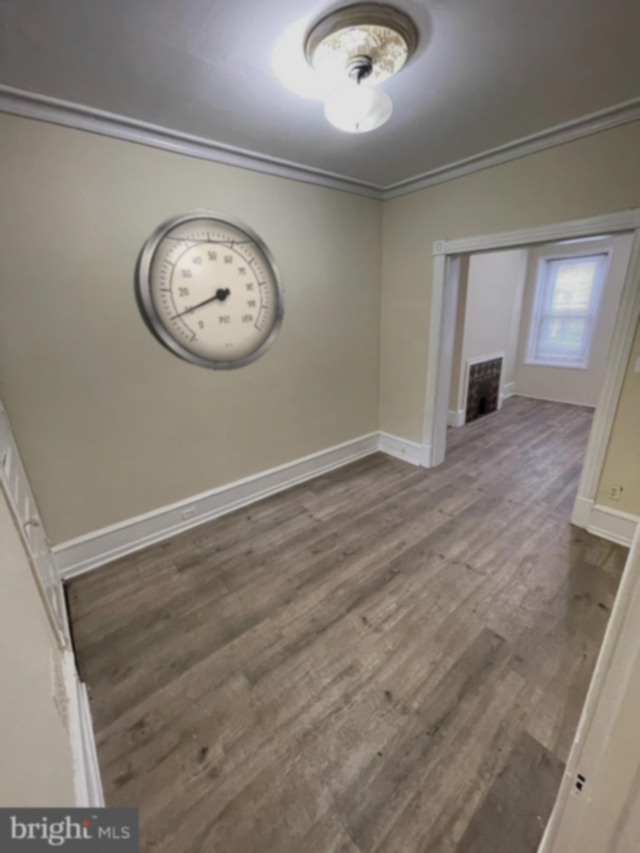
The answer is 10 psi
